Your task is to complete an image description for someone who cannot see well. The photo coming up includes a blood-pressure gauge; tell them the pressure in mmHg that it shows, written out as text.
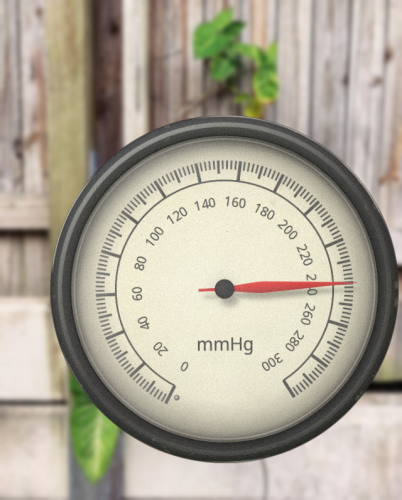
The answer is 240 mmHg
